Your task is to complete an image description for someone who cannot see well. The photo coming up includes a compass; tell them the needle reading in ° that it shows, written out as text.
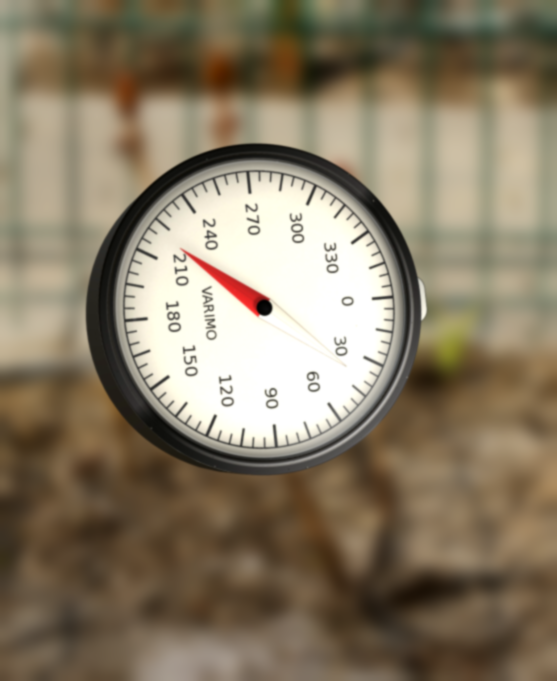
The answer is 220 °
